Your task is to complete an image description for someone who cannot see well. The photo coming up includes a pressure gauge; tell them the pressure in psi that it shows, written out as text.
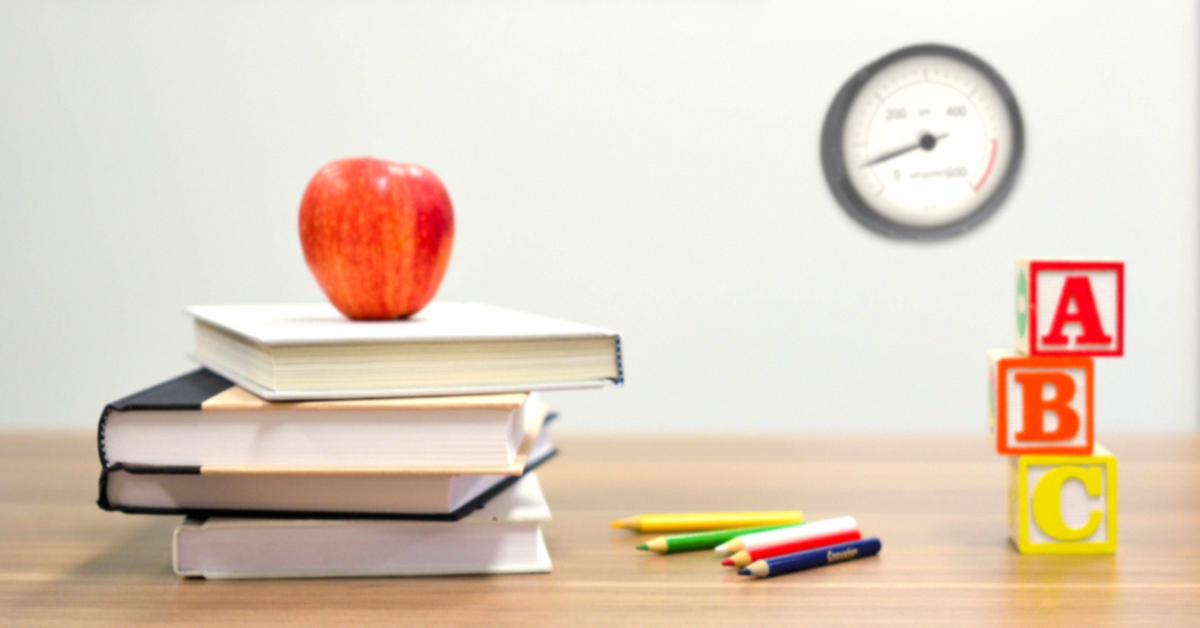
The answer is 60 psi
